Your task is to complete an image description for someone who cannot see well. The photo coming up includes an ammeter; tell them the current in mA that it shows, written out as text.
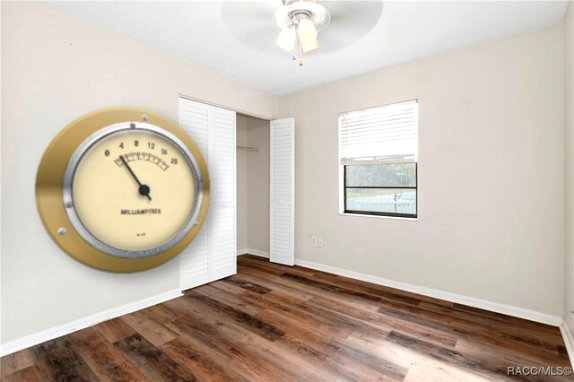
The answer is 2 mA
